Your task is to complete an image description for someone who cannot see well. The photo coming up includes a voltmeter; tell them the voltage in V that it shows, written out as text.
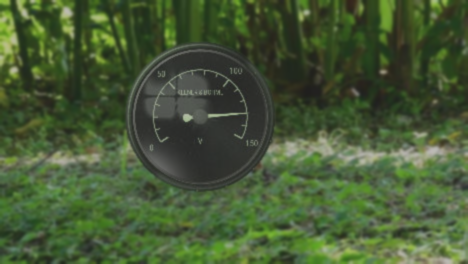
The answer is 130 V
